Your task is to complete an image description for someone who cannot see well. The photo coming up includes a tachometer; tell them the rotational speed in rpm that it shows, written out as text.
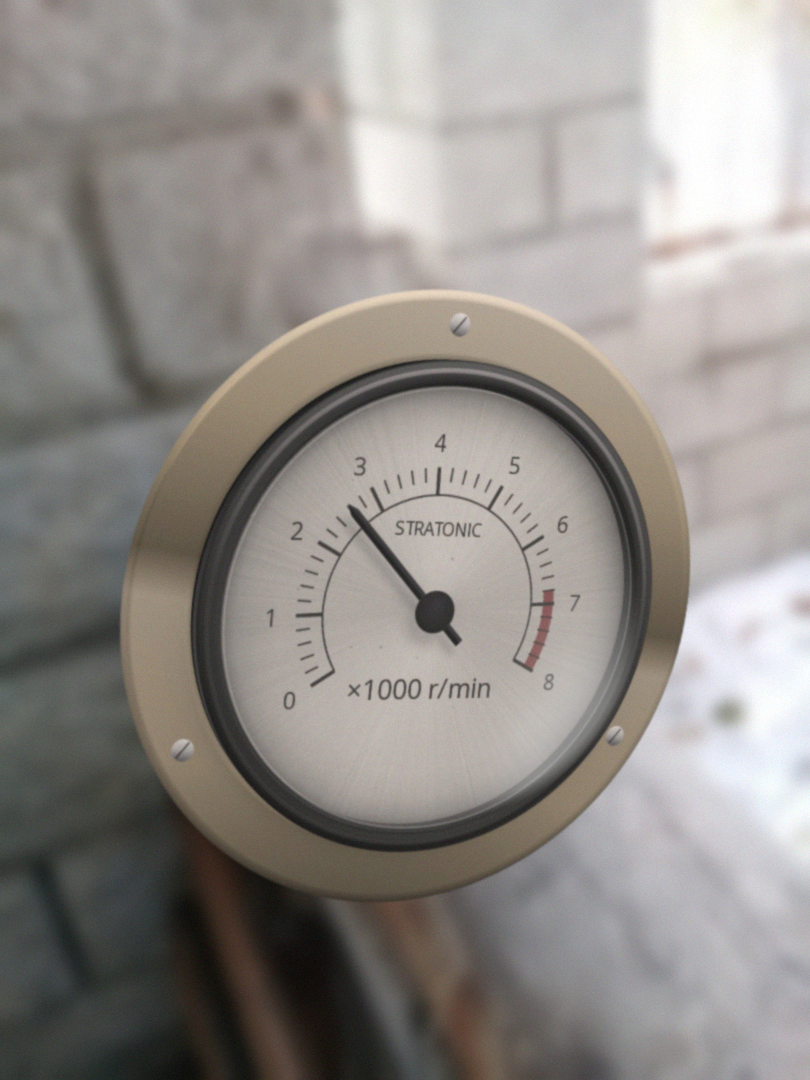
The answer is 2600 rpm
